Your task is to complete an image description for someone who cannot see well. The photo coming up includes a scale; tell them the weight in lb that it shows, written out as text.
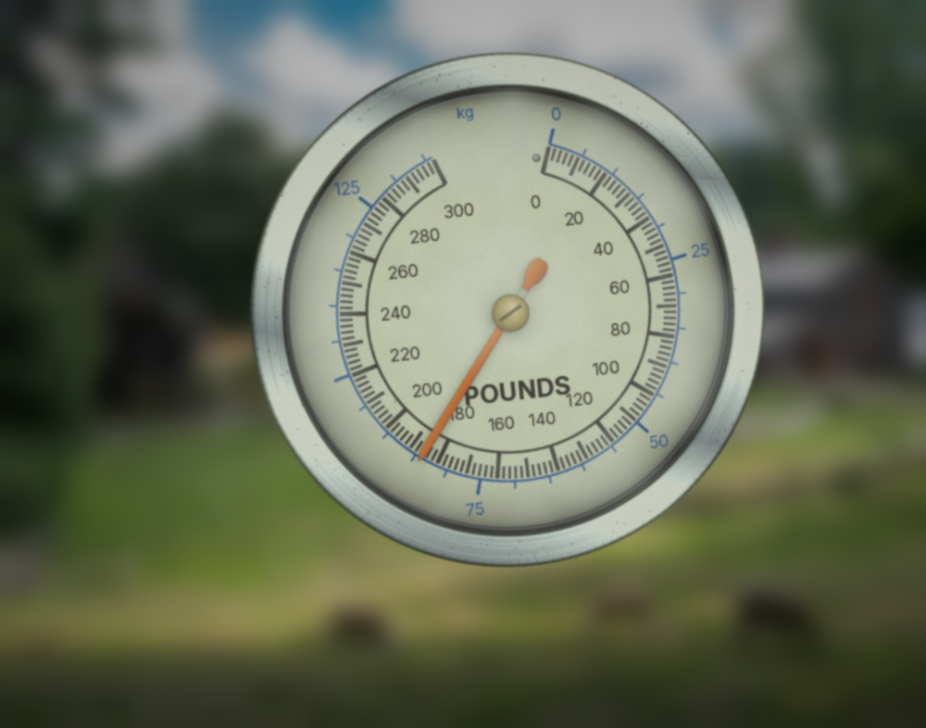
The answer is 186 lb
